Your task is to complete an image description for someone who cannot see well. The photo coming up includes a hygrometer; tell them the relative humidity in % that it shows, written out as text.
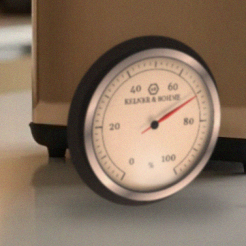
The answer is 70 %
